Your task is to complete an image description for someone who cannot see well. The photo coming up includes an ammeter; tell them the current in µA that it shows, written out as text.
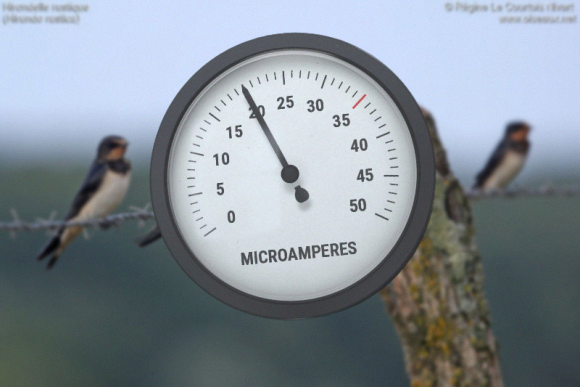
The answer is 20 µA
